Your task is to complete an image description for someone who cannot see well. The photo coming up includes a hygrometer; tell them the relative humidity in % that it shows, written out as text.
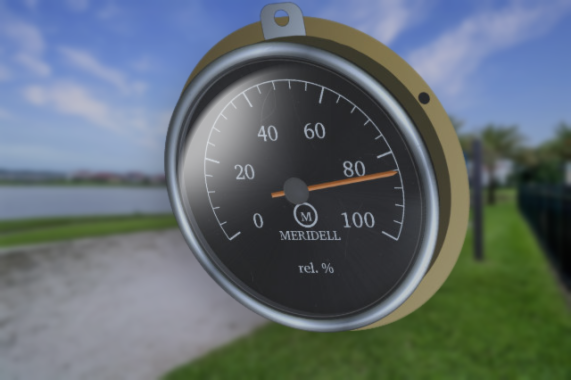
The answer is 84 %
